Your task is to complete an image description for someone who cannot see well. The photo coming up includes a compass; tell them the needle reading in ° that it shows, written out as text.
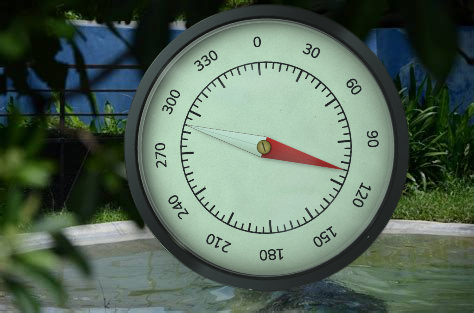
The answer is 110 °
